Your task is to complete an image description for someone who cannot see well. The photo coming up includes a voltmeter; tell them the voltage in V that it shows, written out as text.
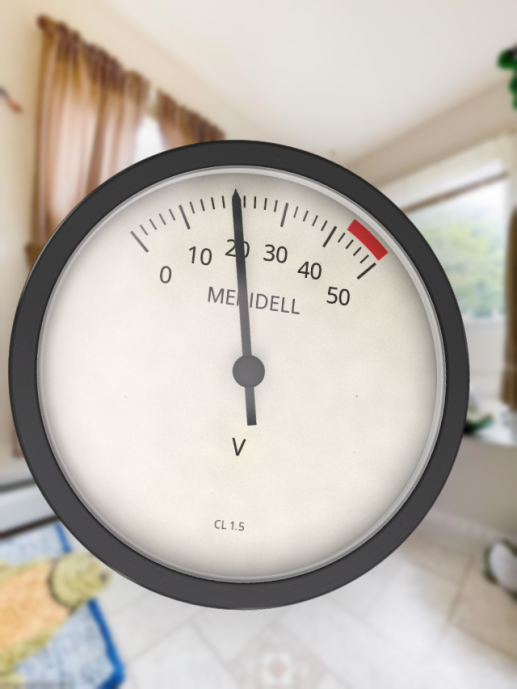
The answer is 20 V
